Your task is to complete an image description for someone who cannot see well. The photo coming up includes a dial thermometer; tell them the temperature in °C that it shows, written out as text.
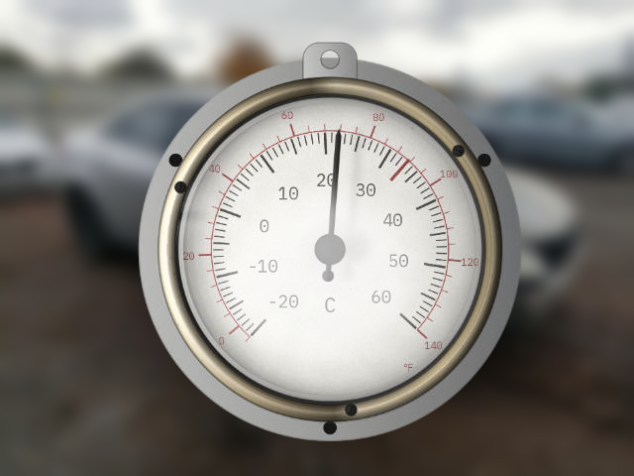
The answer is 22 °C
